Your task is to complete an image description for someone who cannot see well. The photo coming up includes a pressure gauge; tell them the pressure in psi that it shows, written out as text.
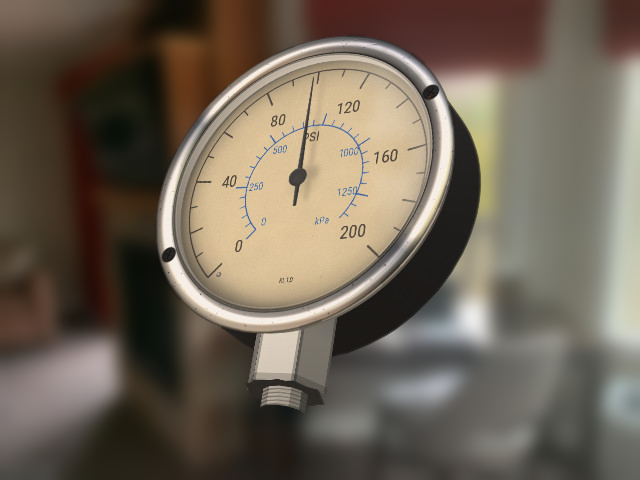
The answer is 100 psi
